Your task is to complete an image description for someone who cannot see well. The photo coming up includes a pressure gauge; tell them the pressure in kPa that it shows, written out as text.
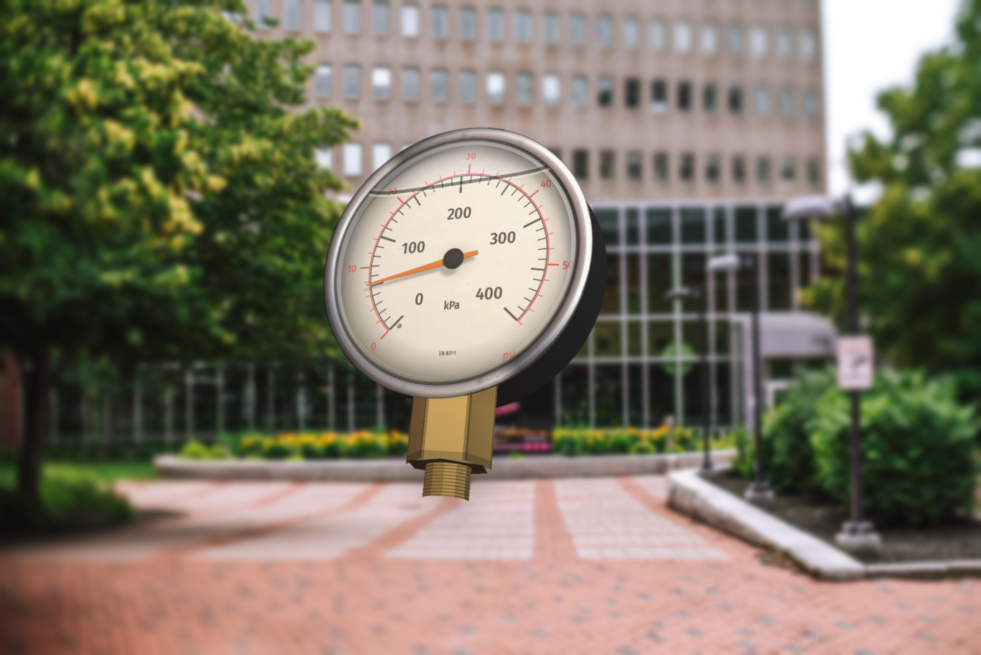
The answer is 50 kPa
